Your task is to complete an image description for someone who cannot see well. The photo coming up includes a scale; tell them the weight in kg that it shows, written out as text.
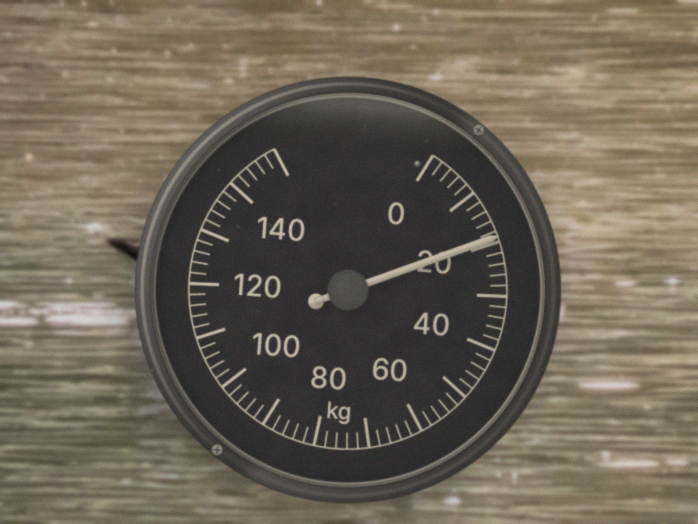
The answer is 19 kg
